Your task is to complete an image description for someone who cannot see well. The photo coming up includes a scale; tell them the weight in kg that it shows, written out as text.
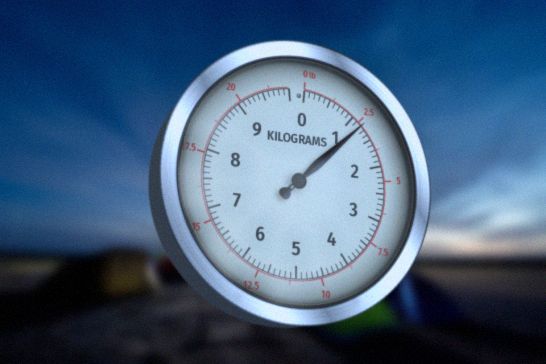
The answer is 1.2 kg
